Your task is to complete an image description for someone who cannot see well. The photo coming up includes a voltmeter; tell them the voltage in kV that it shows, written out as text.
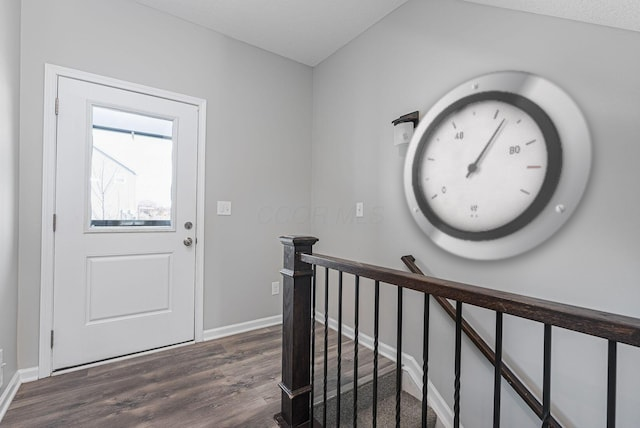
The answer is 65 kV
